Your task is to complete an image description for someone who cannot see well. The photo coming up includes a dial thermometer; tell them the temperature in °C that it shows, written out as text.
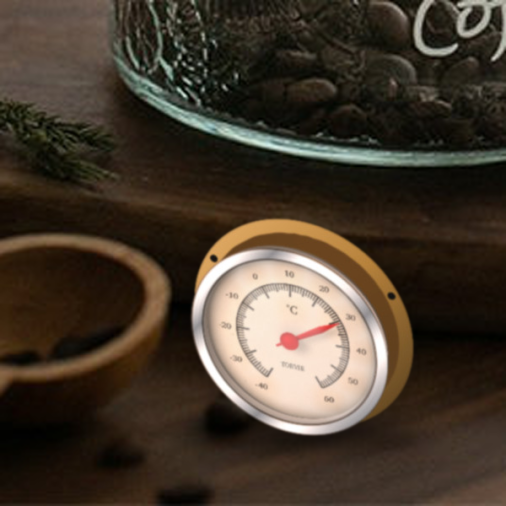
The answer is 30 °C
